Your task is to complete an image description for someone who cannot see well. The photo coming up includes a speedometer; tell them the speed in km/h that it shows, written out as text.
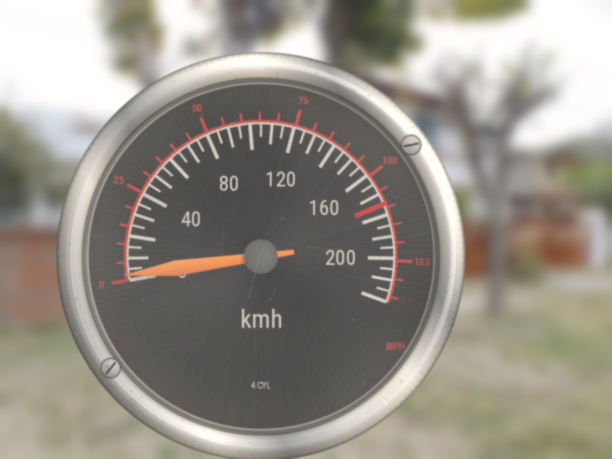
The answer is 2.5 km/h
